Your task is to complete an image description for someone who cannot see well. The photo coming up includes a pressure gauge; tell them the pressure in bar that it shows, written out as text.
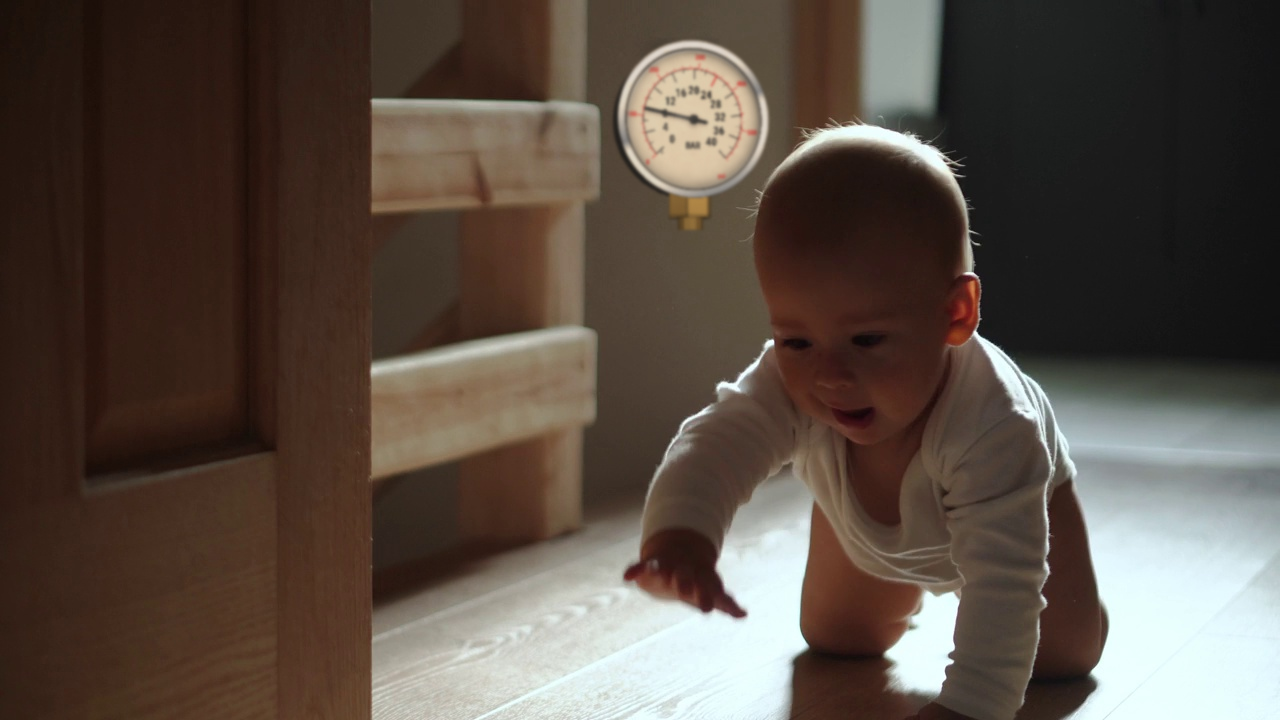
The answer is 8 bar
